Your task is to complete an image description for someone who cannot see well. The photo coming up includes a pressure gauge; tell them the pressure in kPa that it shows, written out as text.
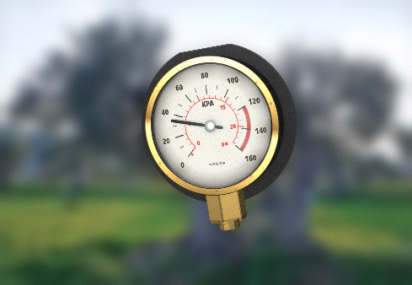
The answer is 35 kPa
